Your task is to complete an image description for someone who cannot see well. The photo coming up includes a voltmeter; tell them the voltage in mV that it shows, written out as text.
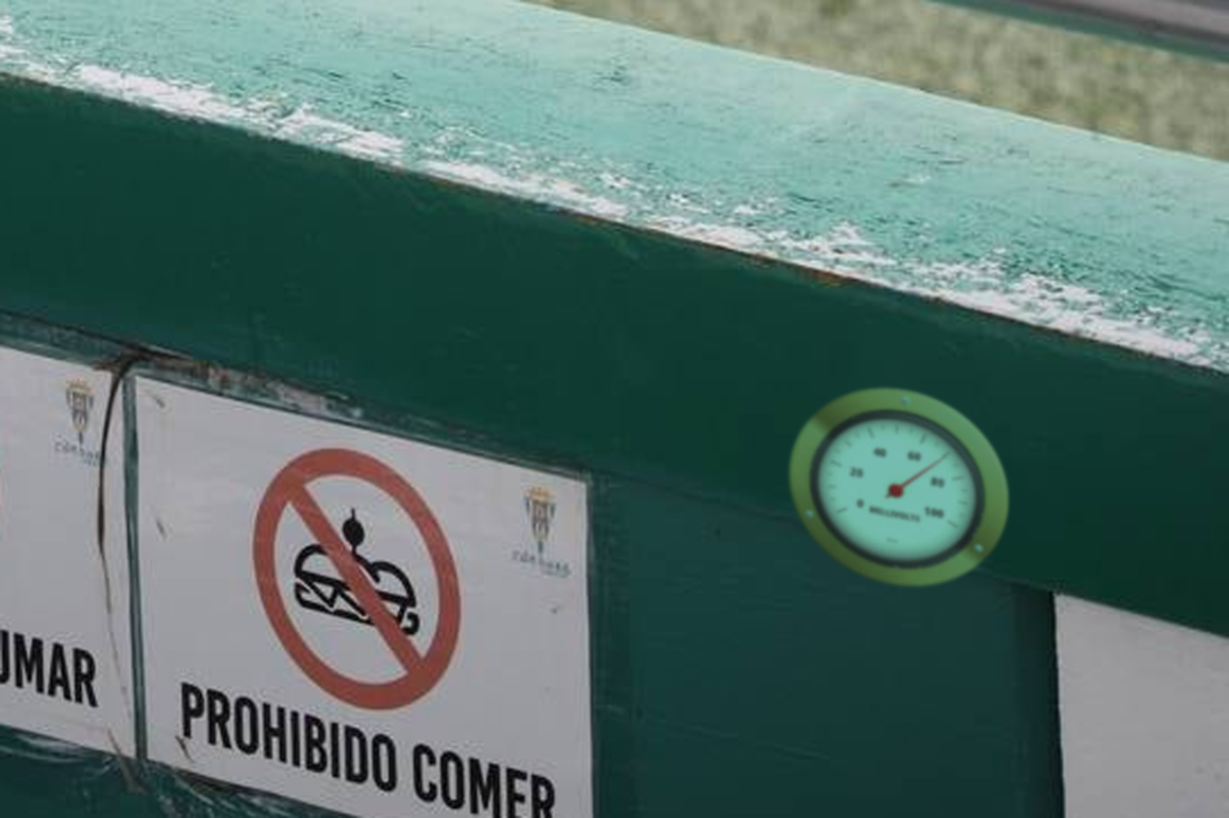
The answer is 70 mV
